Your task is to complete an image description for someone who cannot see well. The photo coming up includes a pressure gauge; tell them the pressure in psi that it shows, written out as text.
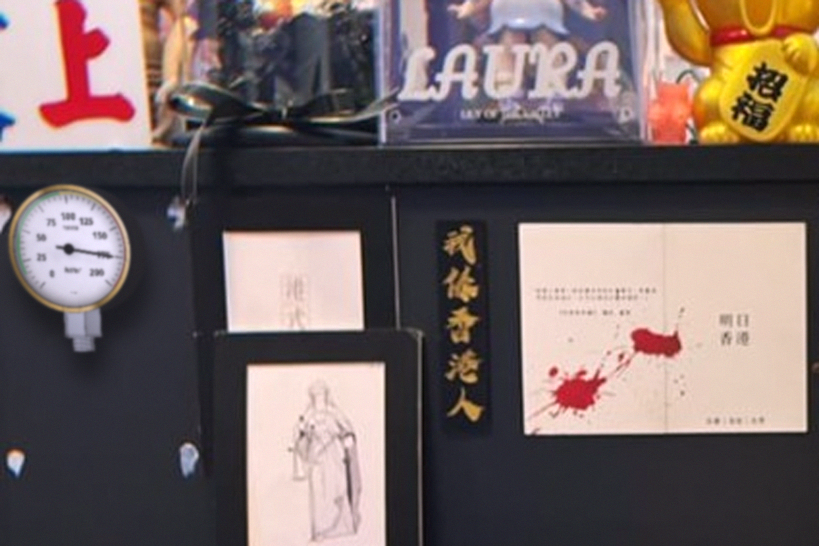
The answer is 175 psi
